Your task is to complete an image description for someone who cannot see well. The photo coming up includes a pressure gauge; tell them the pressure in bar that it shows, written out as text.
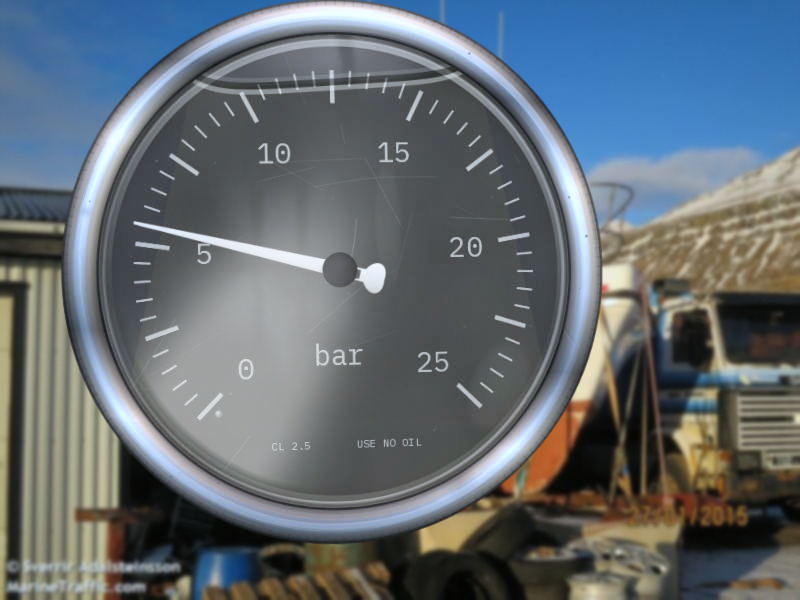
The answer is 5.5 bar
